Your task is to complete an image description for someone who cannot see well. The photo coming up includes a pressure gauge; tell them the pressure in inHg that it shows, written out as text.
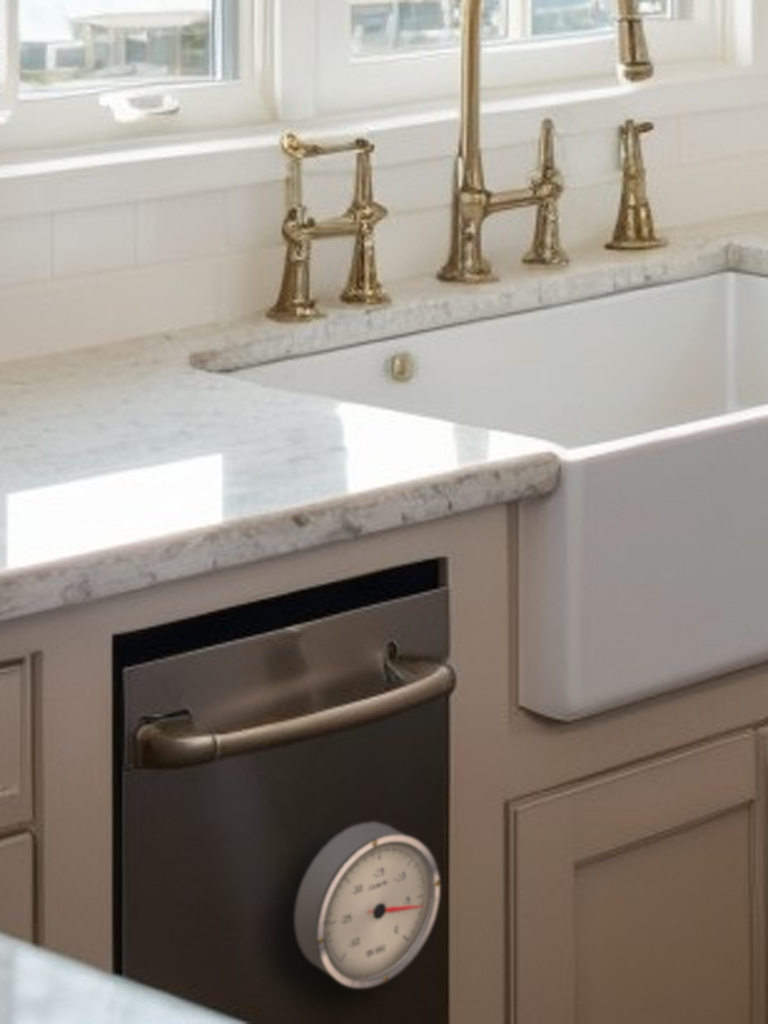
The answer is -4 inHg
